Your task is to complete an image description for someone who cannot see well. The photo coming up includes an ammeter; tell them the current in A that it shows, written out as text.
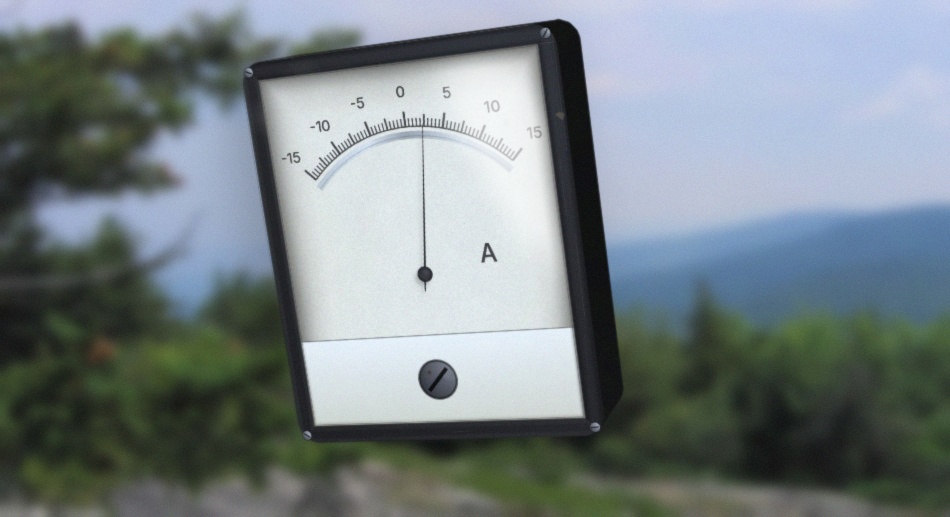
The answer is 2.5 A
